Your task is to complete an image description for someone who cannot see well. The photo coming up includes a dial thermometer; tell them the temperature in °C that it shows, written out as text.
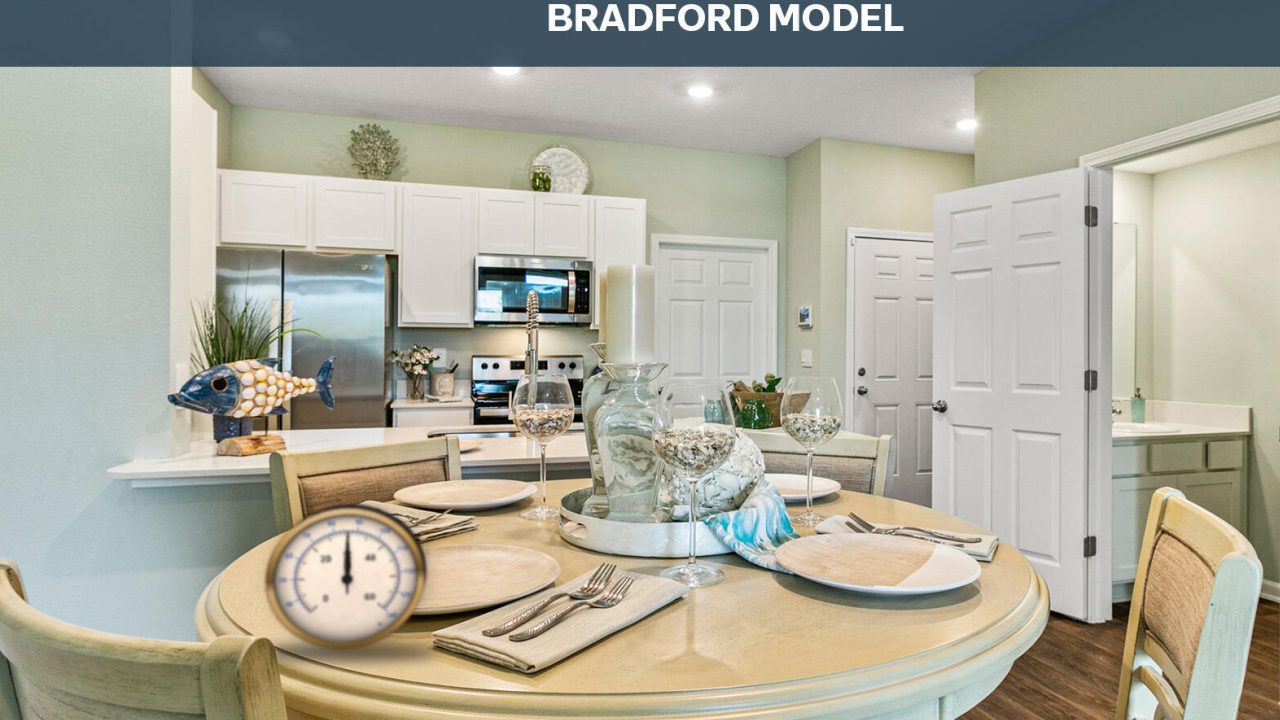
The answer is 30 °C
